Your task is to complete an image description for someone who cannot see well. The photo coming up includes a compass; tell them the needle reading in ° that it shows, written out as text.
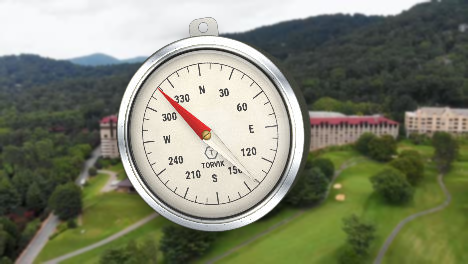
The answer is 320 °
